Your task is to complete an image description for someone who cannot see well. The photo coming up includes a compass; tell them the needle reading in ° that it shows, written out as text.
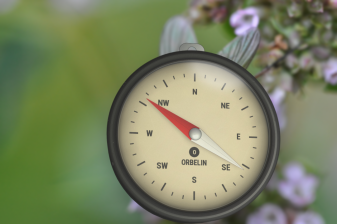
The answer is 305 °
